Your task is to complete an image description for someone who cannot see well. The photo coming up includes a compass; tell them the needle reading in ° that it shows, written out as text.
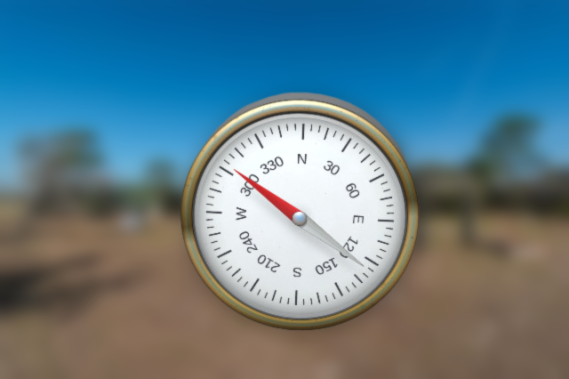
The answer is 305 °
